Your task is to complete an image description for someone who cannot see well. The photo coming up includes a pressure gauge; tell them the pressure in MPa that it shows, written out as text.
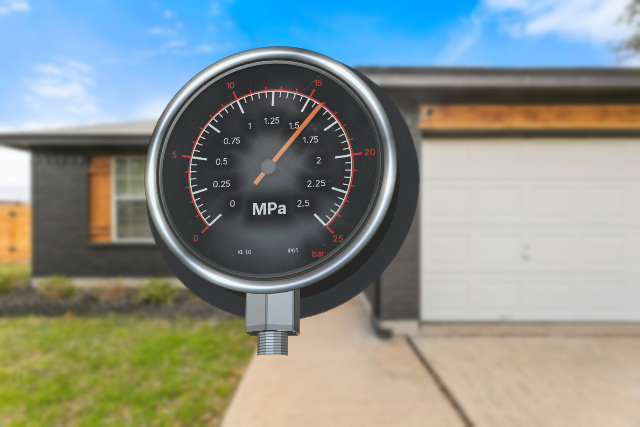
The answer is 1.6 MPa
